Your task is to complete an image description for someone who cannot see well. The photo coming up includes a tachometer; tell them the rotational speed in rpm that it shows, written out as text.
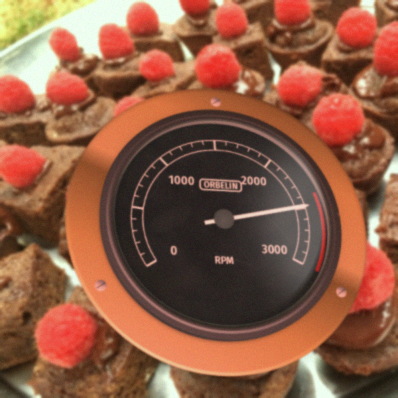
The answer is 2500 rpm
